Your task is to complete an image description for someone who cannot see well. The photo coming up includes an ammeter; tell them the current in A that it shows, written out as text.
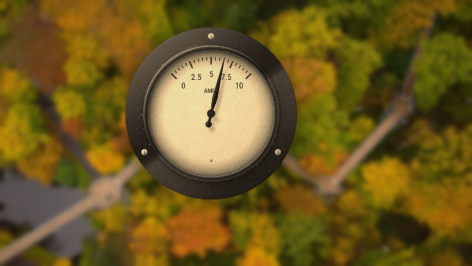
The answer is 6.5 A
